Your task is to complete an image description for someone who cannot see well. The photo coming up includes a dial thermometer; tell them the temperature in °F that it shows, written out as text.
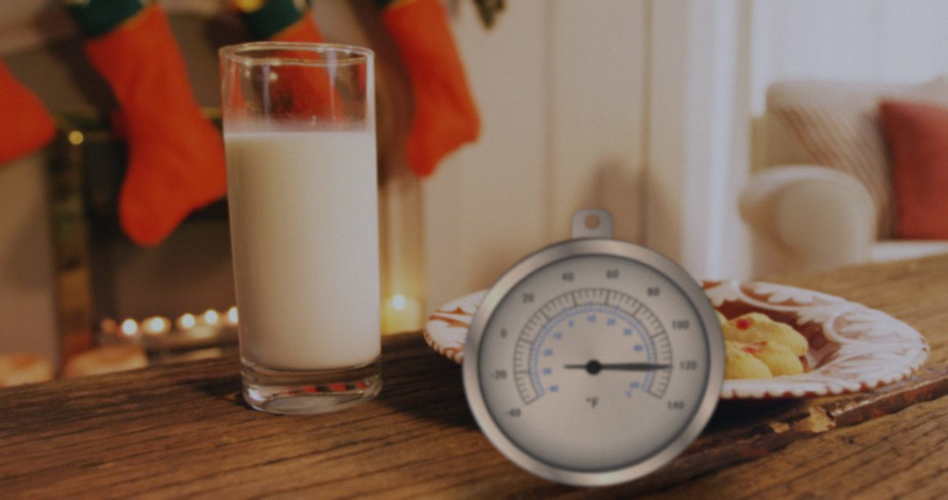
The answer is 120 °F
